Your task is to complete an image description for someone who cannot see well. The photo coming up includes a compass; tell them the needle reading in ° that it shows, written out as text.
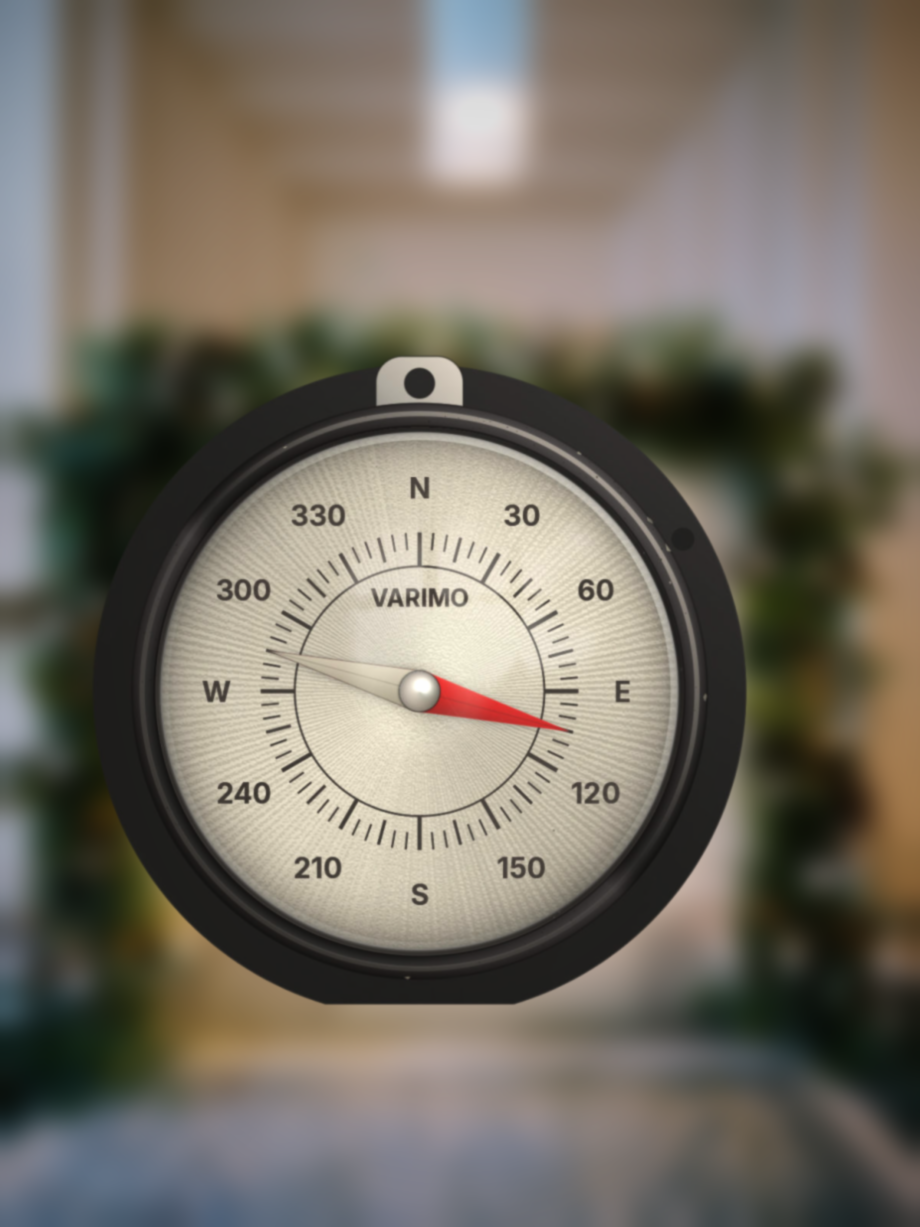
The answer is 105 °
